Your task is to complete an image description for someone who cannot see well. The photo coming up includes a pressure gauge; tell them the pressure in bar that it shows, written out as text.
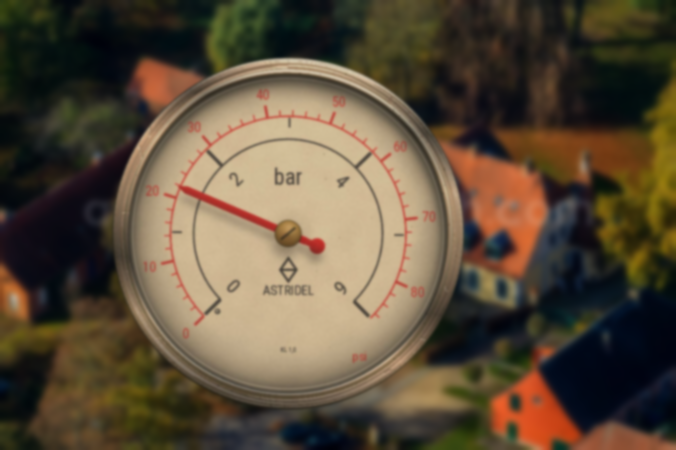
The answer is 1.5 bar
